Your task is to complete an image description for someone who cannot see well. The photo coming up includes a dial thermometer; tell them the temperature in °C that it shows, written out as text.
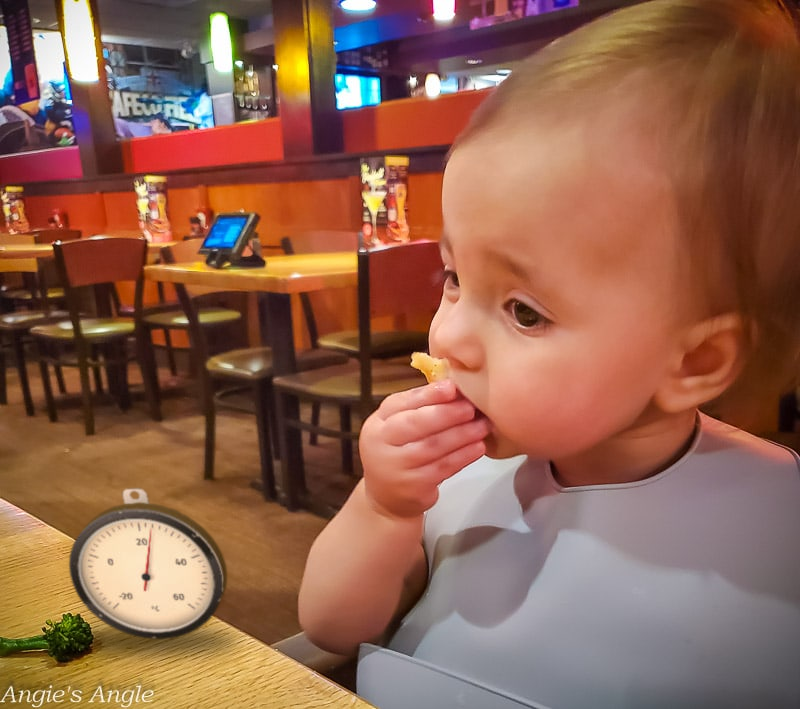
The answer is 24 °C
